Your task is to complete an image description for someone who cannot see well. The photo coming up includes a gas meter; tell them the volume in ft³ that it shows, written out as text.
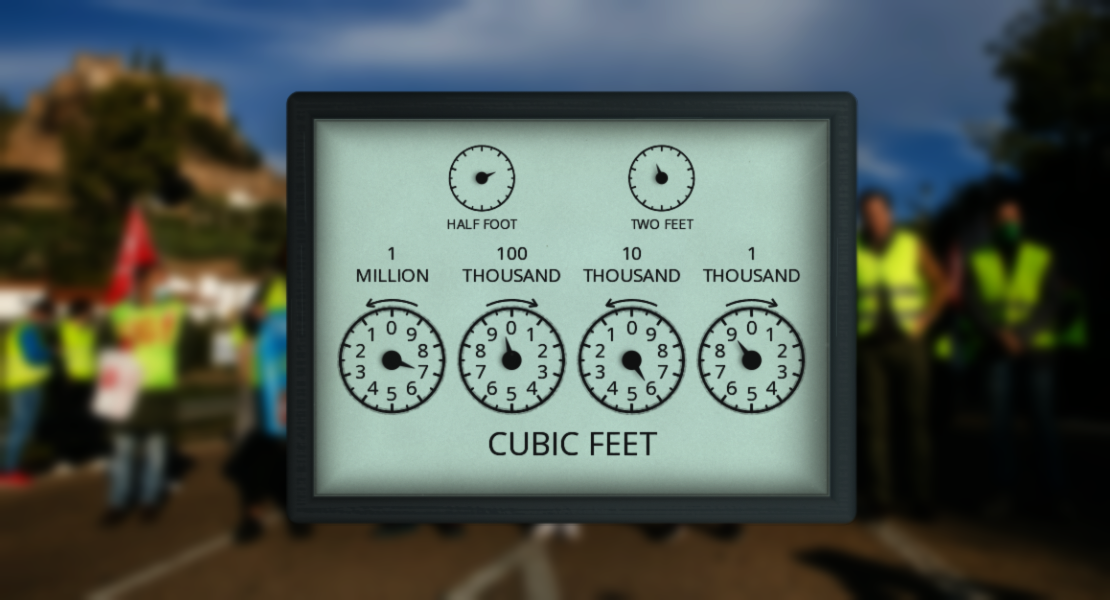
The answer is 695900 ft³
